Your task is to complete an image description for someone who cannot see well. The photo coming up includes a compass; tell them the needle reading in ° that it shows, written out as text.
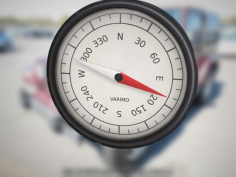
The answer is 110 °
